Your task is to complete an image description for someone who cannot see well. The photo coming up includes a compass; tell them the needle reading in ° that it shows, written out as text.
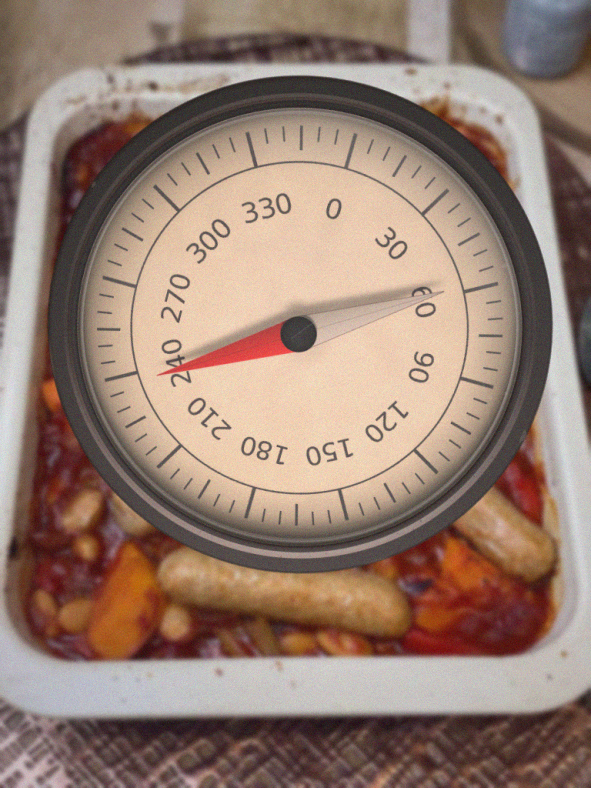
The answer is 237.5 °
